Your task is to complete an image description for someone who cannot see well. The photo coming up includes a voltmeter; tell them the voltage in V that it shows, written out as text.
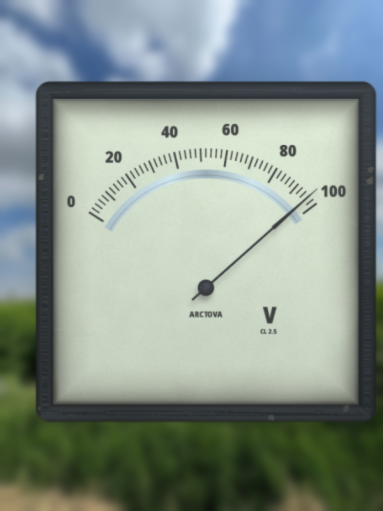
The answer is 96 V
